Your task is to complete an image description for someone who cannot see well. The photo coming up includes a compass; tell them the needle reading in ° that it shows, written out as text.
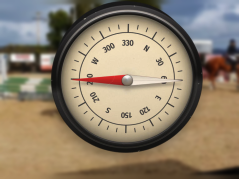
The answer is 240 °
